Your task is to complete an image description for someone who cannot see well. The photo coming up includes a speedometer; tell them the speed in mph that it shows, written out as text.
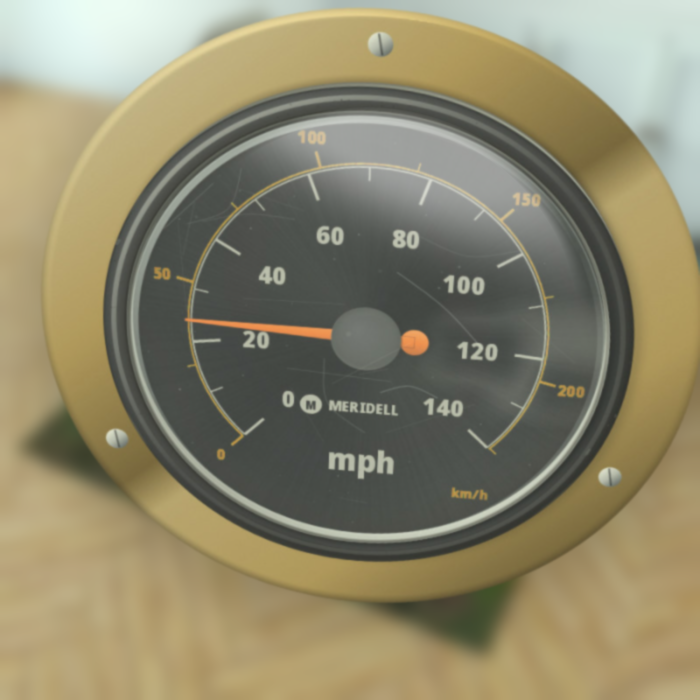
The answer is 25 mph
